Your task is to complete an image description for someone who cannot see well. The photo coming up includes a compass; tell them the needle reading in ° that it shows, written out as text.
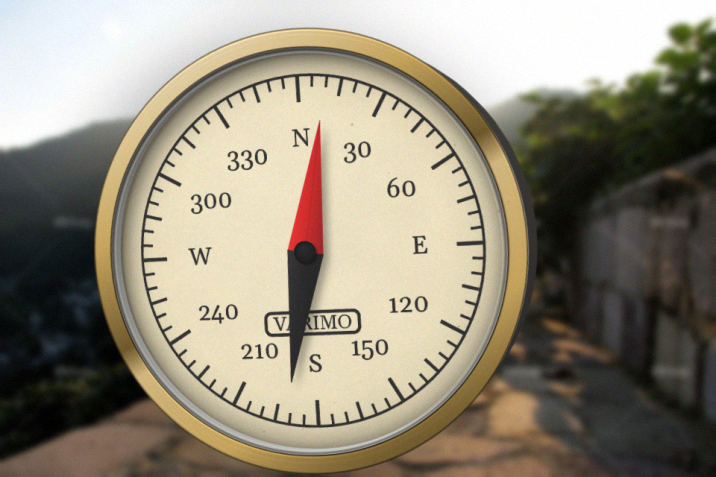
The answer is 10 °
